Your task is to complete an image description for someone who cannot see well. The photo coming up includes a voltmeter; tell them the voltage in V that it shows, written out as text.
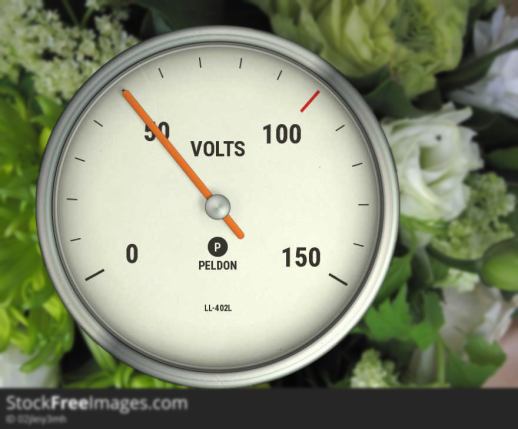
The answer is 50 V
